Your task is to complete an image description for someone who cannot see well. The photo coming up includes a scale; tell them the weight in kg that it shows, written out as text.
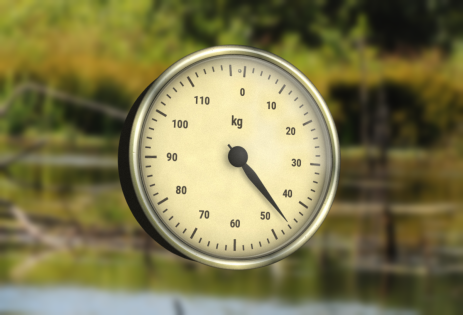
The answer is 46 kg
